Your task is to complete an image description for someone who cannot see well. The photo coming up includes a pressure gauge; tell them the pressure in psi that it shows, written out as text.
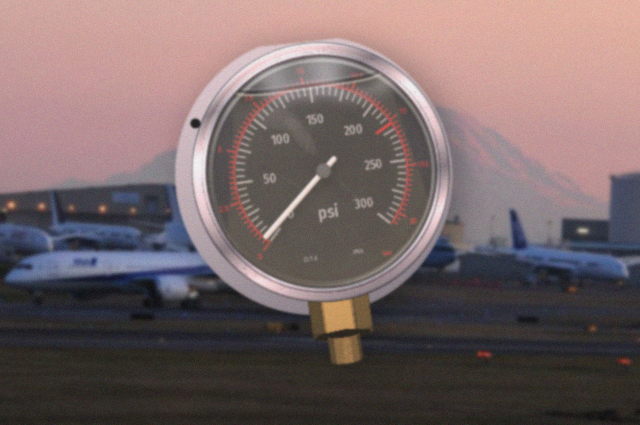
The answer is 5 psi
